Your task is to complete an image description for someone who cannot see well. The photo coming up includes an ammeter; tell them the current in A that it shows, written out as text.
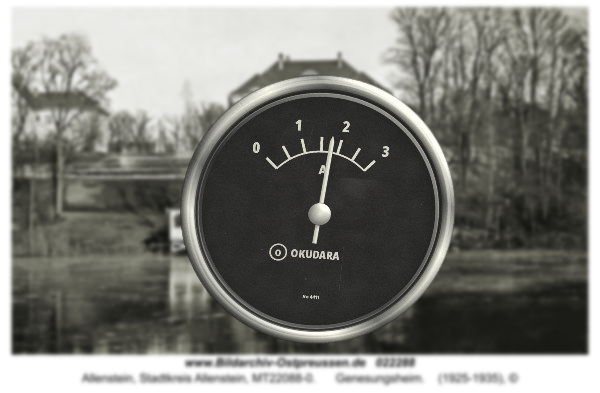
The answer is 1.75 A
